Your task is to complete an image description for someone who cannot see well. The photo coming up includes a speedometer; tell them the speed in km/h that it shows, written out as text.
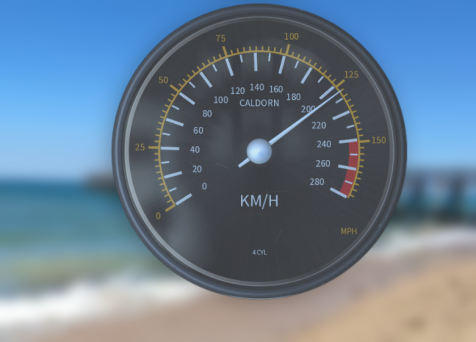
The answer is 205 km/h
